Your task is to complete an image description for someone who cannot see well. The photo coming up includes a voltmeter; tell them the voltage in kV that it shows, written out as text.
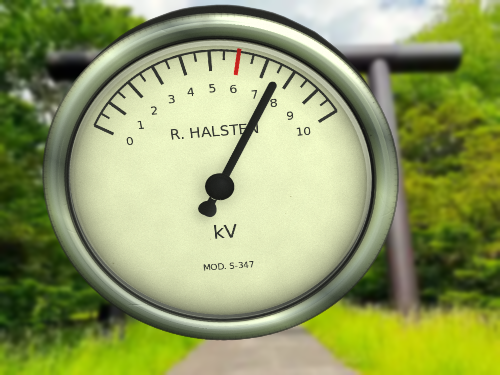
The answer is 7.5 kV
